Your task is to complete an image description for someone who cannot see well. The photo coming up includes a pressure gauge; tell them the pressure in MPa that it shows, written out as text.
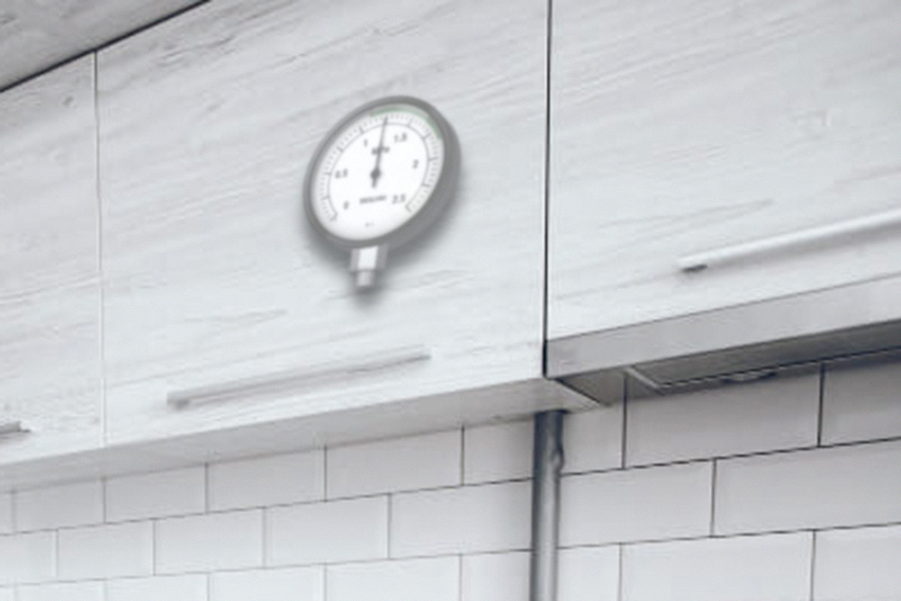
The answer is 1.25 MPa
